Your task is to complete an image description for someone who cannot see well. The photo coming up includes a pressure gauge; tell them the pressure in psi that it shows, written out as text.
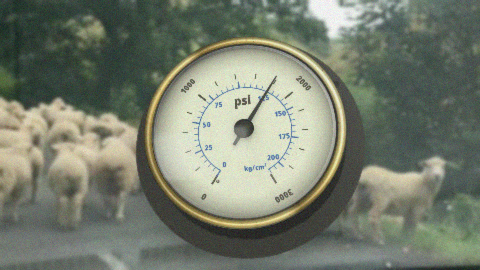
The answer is 1800 psi
